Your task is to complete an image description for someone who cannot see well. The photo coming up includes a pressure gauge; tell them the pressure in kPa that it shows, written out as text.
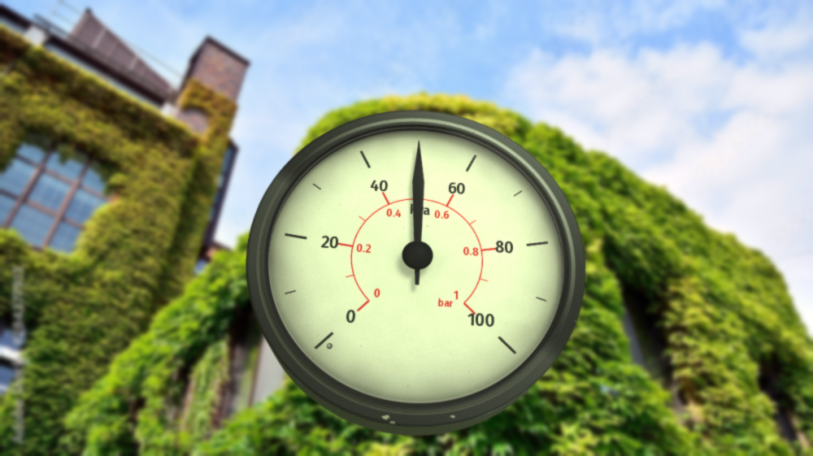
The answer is 50 kPa
